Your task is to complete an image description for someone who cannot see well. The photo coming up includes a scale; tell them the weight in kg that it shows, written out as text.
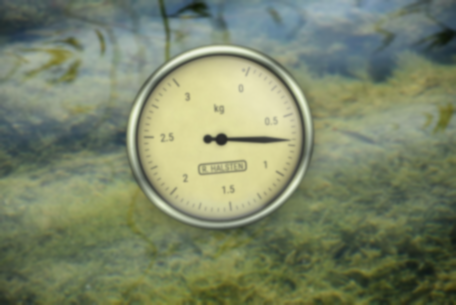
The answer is 0.7 kg
